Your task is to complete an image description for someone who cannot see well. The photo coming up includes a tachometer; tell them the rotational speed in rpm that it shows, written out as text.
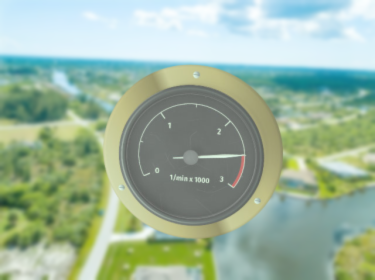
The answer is 2500 rpm
